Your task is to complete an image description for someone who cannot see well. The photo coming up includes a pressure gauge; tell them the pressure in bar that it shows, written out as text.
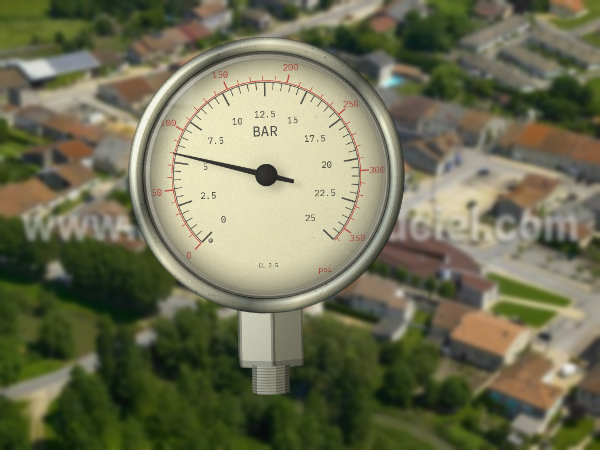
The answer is 5.5 bar
